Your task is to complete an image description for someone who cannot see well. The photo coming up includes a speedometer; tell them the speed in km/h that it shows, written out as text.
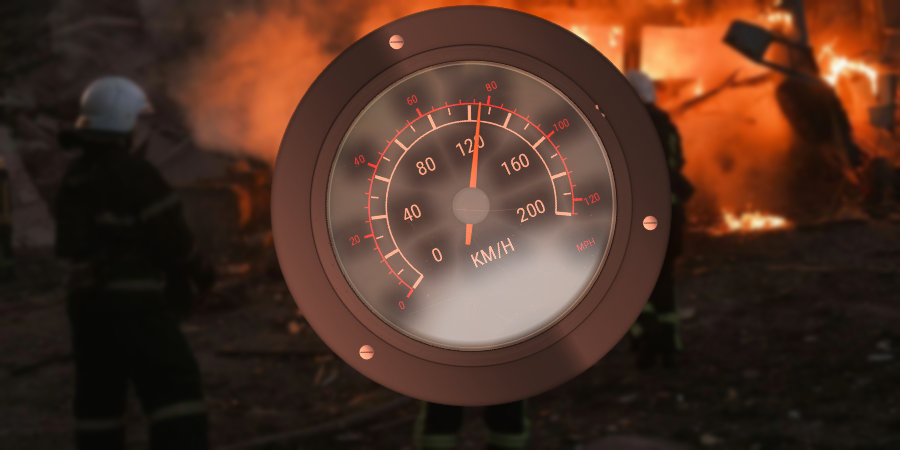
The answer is 125 km/h
